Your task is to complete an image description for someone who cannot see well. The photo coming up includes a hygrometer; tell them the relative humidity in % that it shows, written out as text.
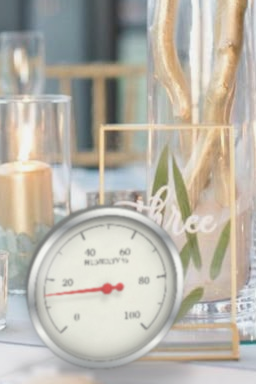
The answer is 15 %
